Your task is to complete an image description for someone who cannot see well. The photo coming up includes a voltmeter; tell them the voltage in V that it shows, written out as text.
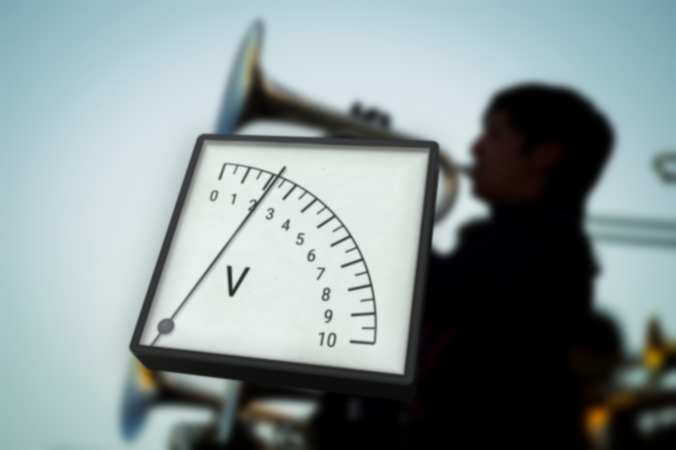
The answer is 2.25 V
